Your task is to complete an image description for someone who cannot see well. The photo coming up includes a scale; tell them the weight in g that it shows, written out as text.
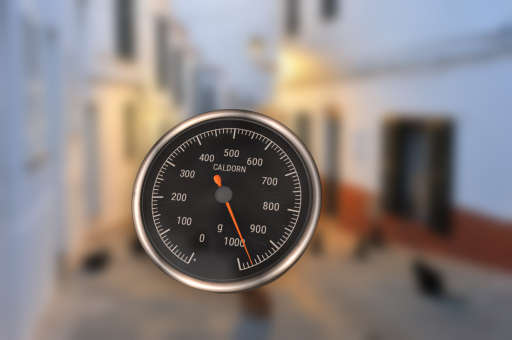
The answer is 970 g
